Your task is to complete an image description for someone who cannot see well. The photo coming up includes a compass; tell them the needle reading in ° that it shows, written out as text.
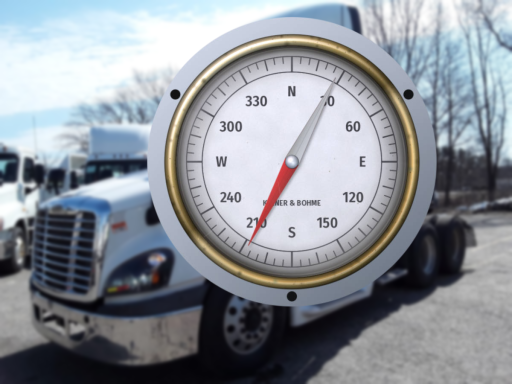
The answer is 207.5 °
